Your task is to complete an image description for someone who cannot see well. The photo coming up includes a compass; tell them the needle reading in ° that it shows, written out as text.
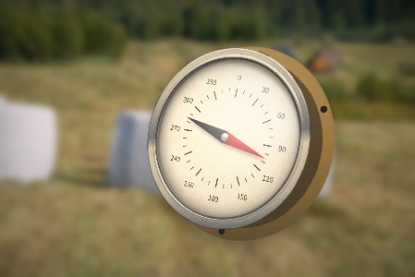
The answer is 105 °
